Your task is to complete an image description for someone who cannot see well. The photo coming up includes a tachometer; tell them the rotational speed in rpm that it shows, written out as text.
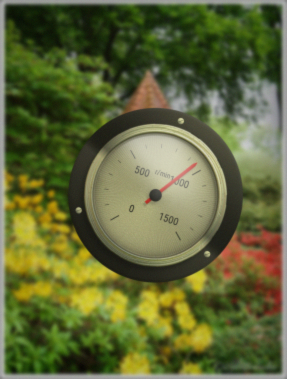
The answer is 950 rpm
